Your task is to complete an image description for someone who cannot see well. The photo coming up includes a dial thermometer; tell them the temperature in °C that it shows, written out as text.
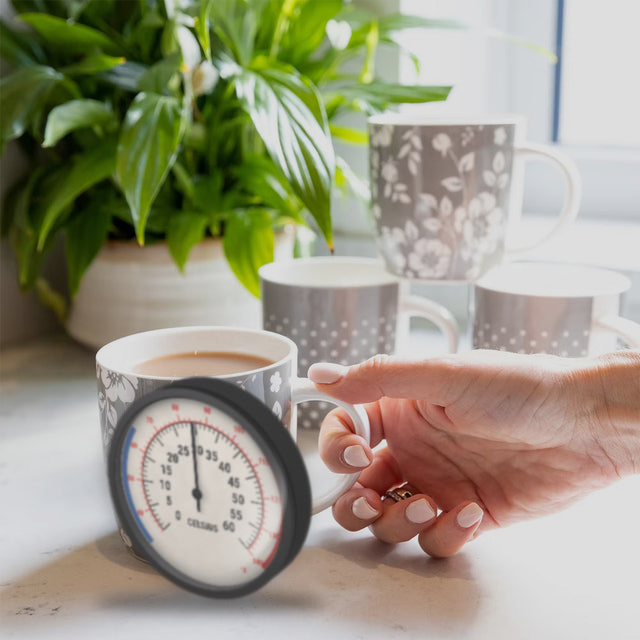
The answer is 30 °C
